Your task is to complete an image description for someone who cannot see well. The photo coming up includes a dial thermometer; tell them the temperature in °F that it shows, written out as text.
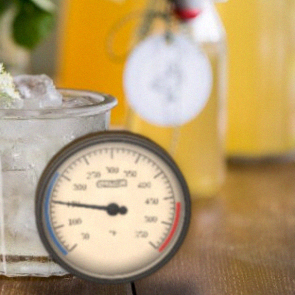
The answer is 150 °F
